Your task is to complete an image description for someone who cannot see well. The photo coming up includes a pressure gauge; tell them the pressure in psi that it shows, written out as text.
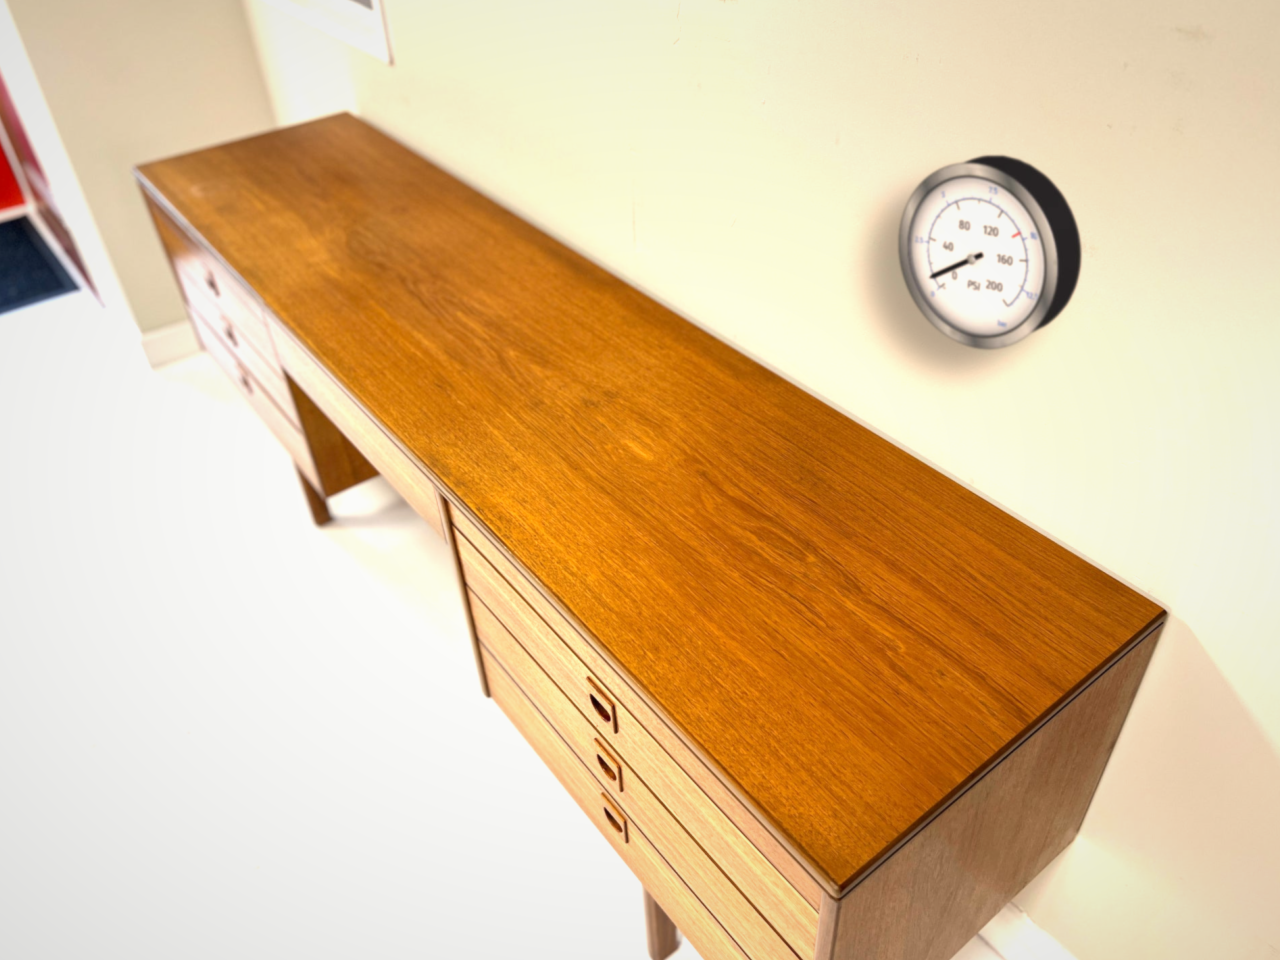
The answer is 10 psi
